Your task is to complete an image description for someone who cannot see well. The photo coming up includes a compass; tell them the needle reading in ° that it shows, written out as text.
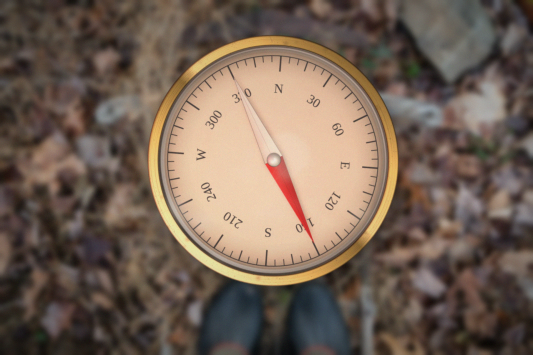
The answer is 150 °
